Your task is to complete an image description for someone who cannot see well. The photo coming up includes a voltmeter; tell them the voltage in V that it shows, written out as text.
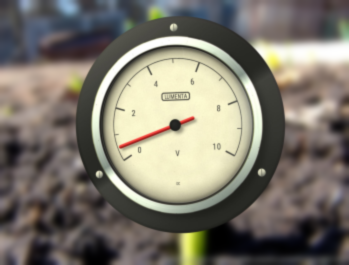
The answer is 0.5 V
